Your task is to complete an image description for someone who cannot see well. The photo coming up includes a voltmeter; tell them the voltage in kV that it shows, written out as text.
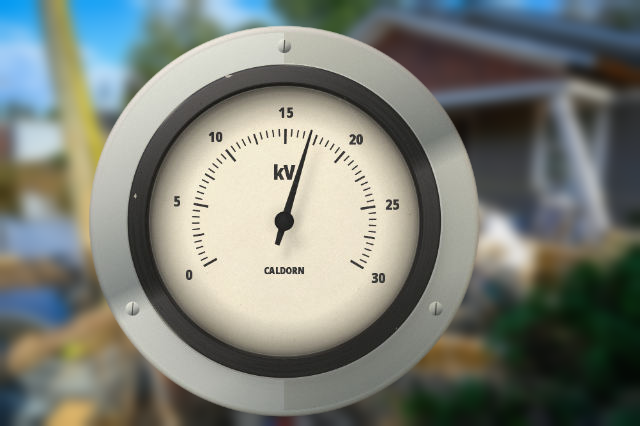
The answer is 17 kV
